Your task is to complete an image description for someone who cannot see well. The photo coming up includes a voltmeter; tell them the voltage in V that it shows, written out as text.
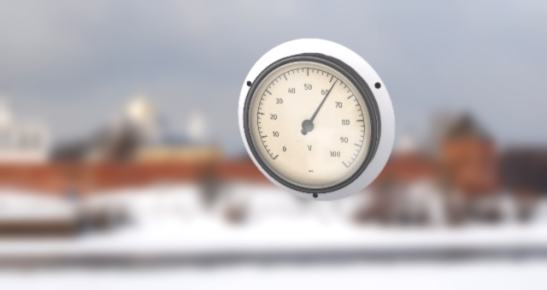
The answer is 62 V
